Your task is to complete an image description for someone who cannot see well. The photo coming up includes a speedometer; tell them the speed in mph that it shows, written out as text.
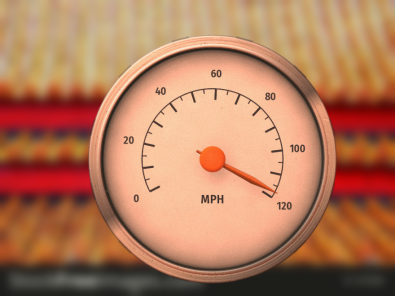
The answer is 117.5 mph
